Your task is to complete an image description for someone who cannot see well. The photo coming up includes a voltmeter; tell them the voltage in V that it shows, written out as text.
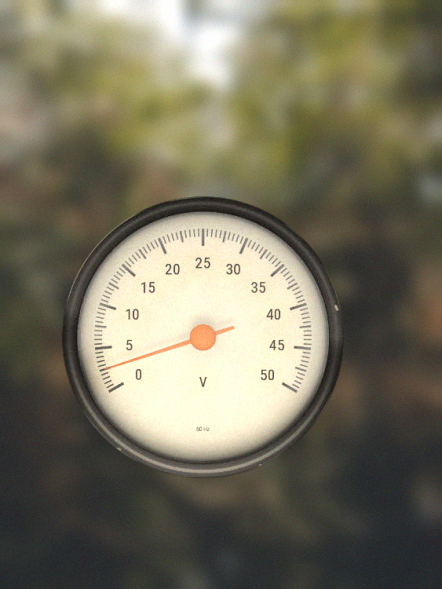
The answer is 2.5 V
